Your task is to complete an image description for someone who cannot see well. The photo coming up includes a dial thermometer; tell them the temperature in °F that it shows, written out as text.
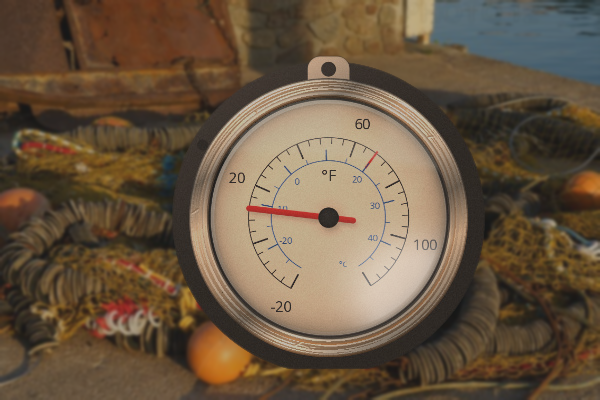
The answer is 12 °F
